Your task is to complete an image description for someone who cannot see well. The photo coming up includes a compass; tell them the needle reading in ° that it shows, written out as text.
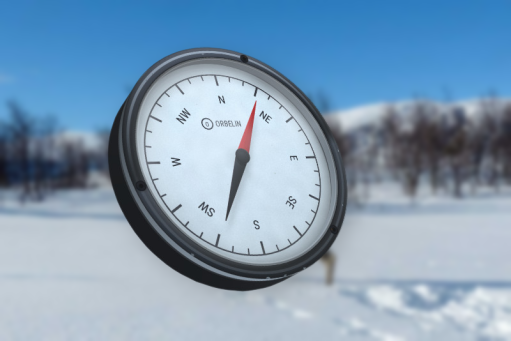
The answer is 30 °
